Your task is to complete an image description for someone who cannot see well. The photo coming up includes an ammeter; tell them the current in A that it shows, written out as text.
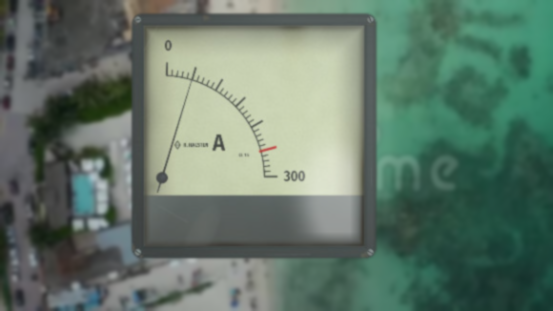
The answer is 50 A
